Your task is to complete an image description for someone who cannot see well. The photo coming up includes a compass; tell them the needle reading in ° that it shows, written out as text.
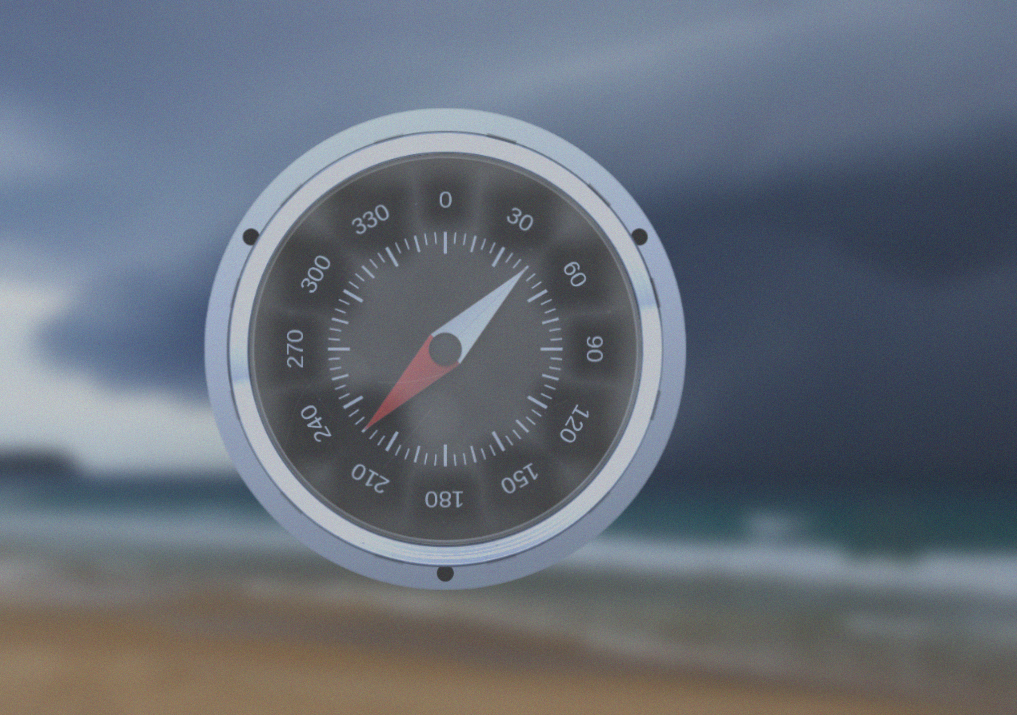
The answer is 225 °
